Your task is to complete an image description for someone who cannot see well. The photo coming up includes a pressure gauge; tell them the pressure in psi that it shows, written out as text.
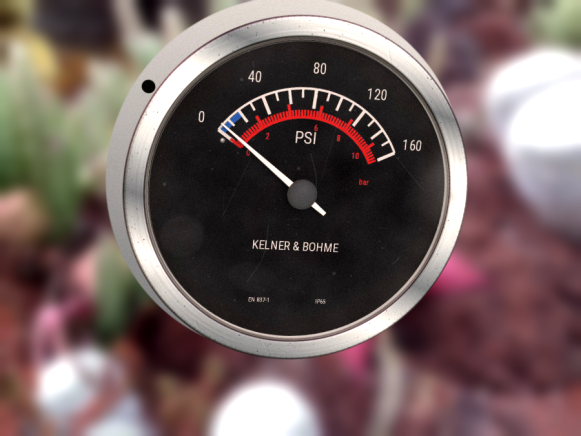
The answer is 5 psi
